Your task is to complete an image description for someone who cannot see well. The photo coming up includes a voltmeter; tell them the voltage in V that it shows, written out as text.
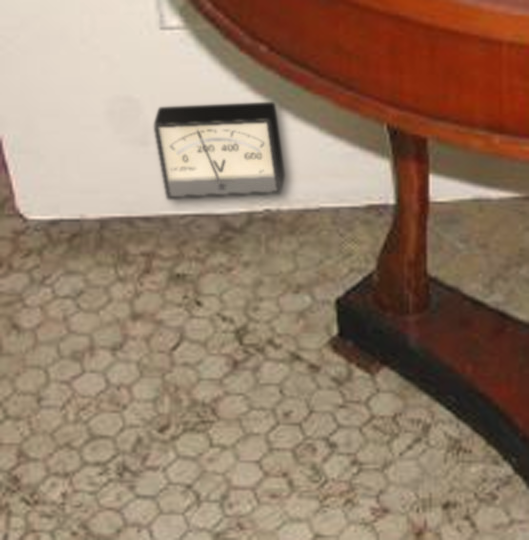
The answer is 200 V
